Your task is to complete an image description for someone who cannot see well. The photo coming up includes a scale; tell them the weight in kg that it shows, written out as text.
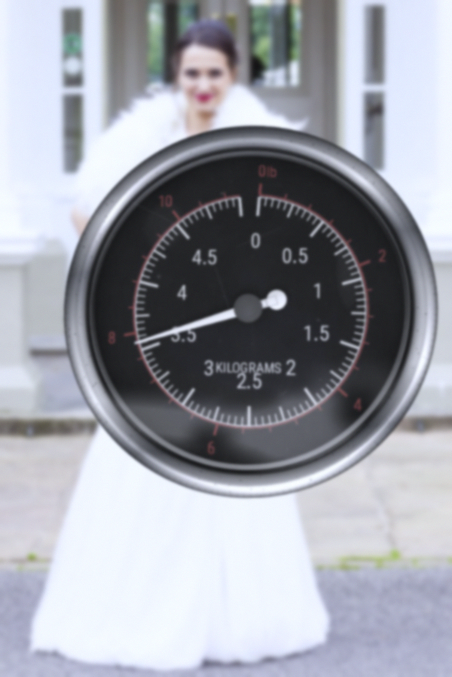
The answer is 3.55 kg
